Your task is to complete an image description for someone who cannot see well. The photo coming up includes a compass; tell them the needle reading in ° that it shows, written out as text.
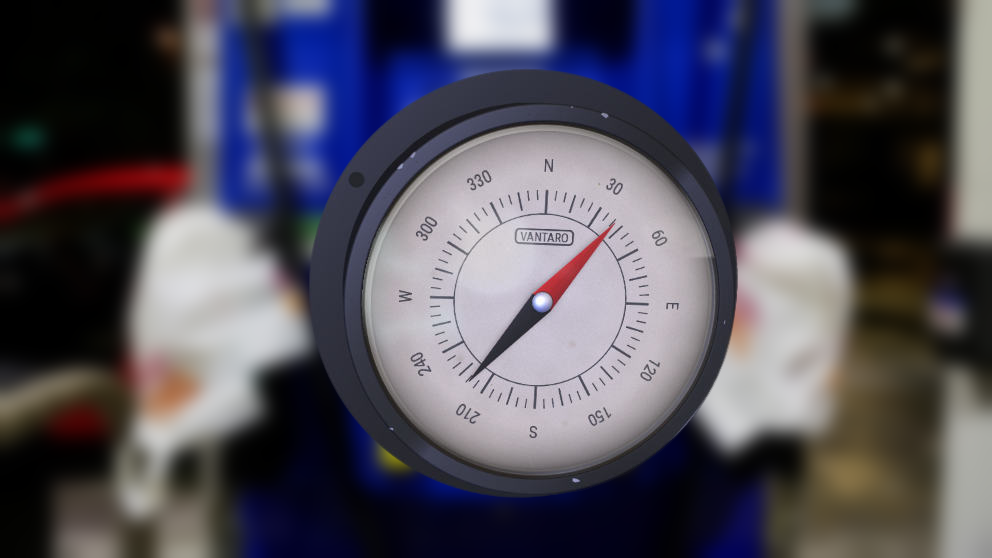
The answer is 40 °
